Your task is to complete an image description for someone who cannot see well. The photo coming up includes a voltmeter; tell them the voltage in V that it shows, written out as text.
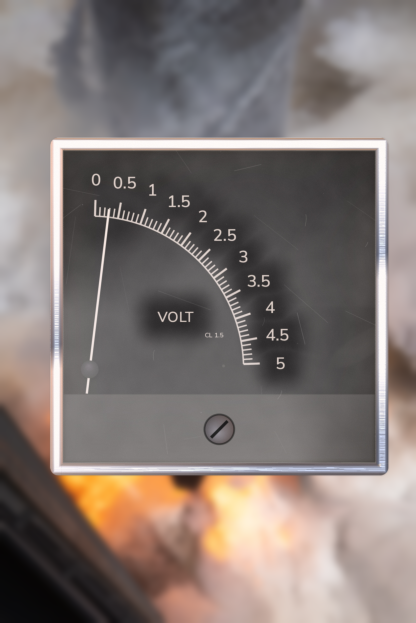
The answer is 0.3 V
